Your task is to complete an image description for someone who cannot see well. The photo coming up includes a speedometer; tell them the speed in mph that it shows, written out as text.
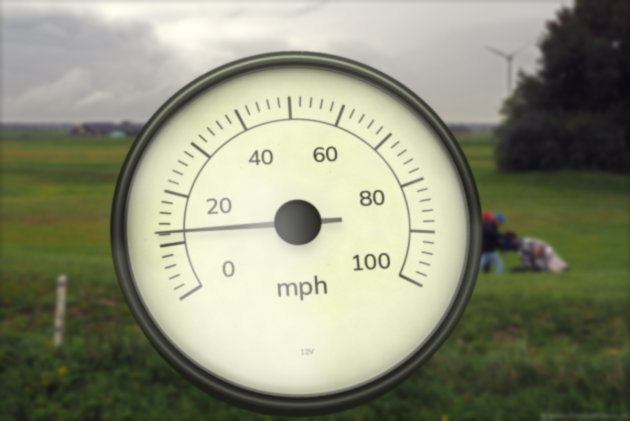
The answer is 12 mph
